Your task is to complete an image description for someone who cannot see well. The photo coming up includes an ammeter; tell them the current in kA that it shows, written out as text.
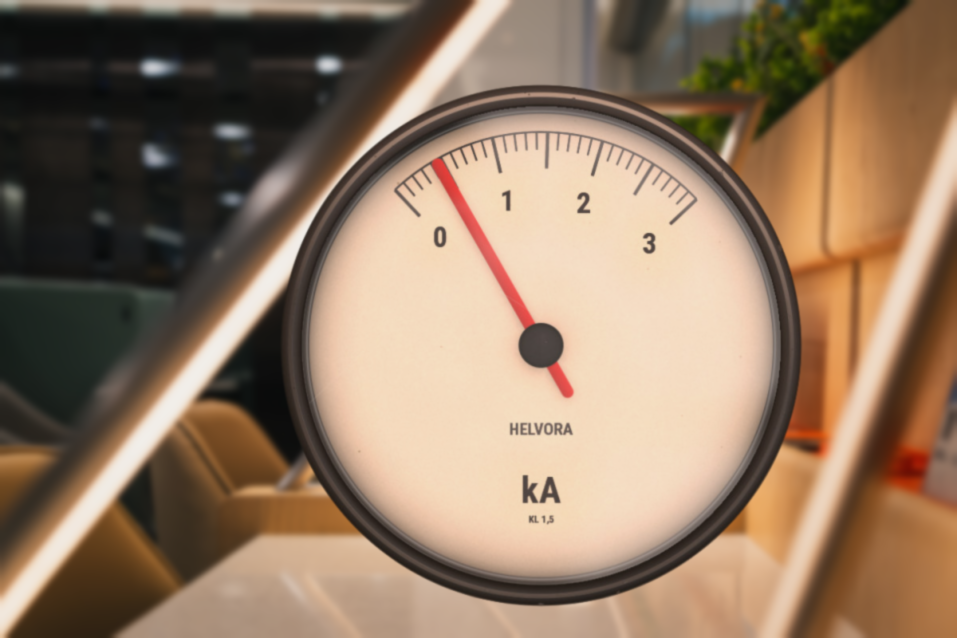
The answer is 0.45 kA
